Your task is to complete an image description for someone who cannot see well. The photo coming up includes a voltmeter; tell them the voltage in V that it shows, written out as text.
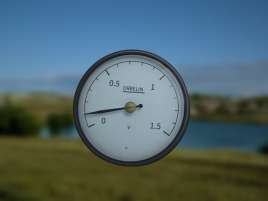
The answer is 0.1 V
